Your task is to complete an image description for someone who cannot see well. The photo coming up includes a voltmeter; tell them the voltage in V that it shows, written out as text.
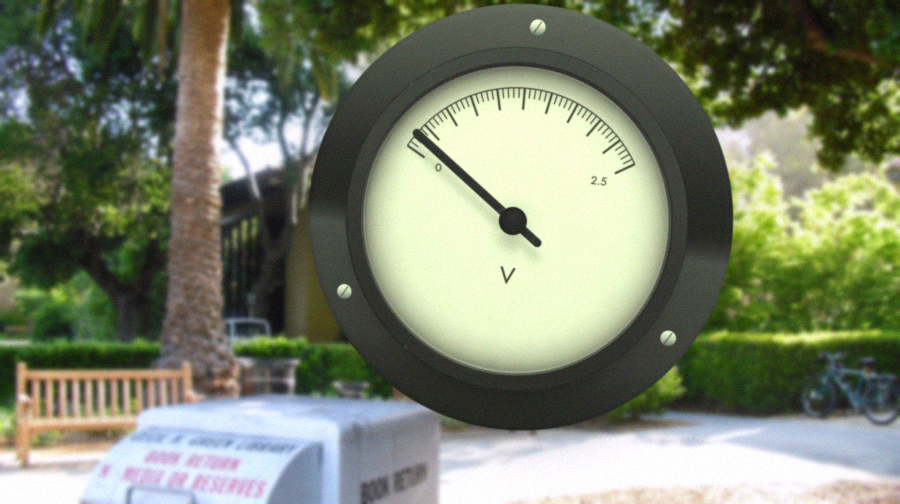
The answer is 0.15 V
